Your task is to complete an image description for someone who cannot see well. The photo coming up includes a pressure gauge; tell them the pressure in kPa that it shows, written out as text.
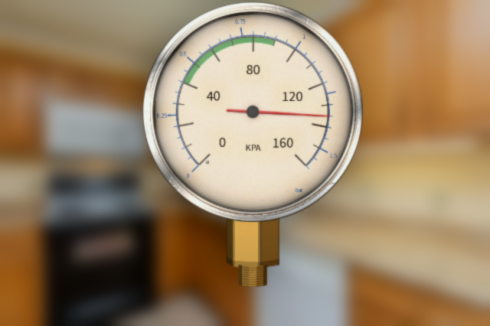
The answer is 135 kPa
